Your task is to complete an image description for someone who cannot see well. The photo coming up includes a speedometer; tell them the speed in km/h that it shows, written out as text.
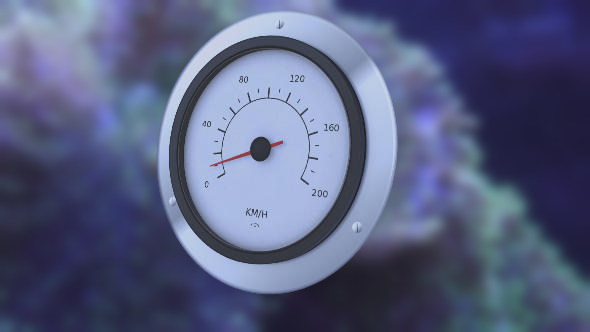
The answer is 10 km/h
